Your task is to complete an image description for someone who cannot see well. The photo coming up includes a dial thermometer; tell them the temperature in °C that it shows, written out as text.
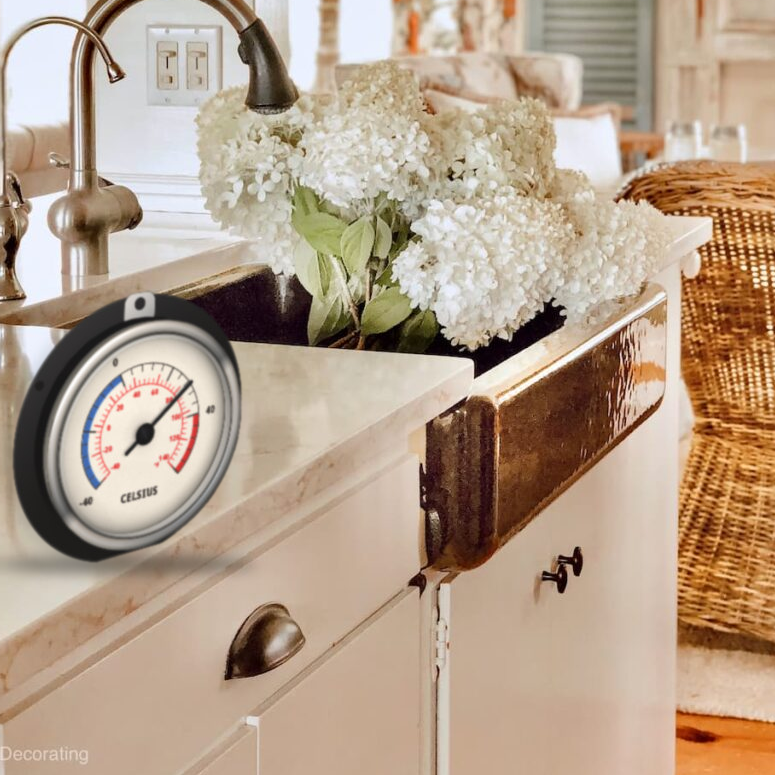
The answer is 28 °C
